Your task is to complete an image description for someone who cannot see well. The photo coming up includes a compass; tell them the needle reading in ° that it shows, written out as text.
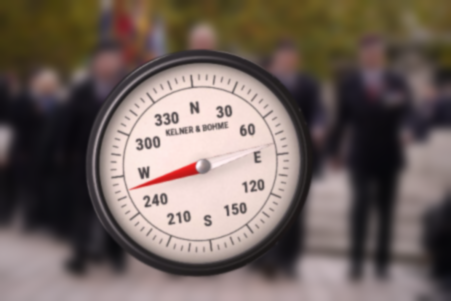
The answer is 260 °
